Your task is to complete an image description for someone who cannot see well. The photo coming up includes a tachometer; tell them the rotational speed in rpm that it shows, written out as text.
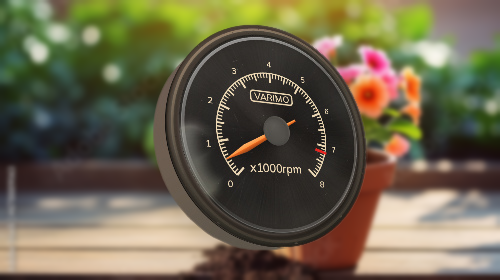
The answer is 500 rpm
